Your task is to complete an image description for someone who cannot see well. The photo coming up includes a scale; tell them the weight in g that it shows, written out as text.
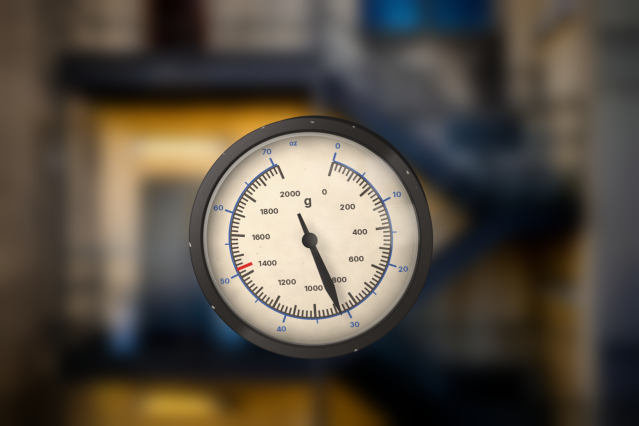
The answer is 880 g
